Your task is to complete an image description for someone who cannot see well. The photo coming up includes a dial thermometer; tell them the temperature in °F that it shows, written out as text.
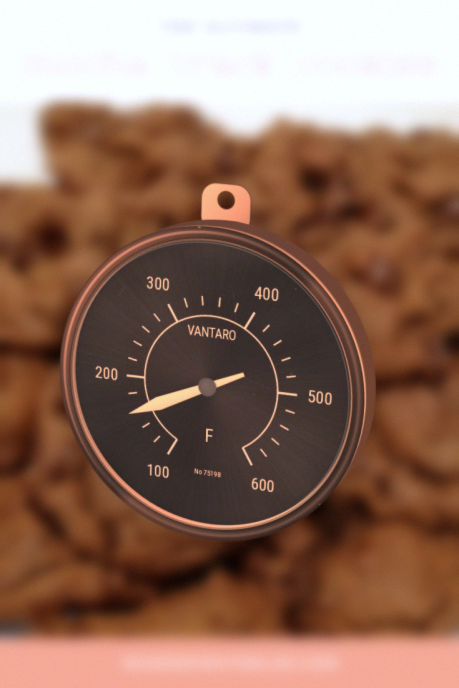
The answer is 160 °F
